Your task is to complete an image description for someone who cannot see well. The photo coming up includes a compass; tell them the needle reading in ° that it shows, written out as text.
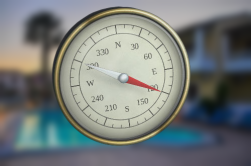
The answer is 120 °
